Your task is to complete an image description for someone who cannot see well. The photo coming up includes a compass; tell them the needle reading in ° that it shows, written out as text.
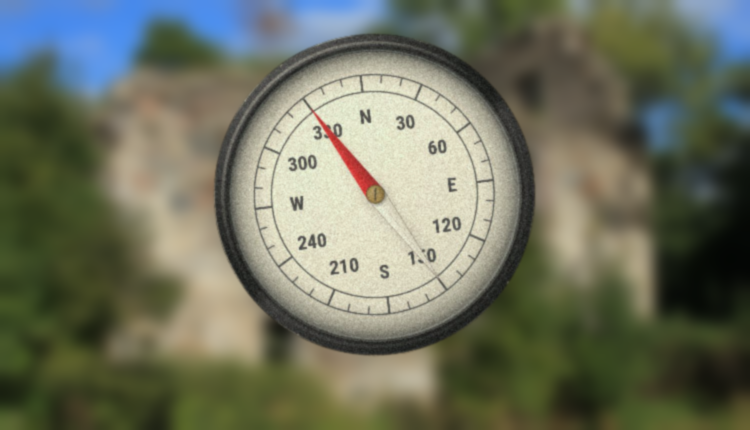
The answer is 330 °
